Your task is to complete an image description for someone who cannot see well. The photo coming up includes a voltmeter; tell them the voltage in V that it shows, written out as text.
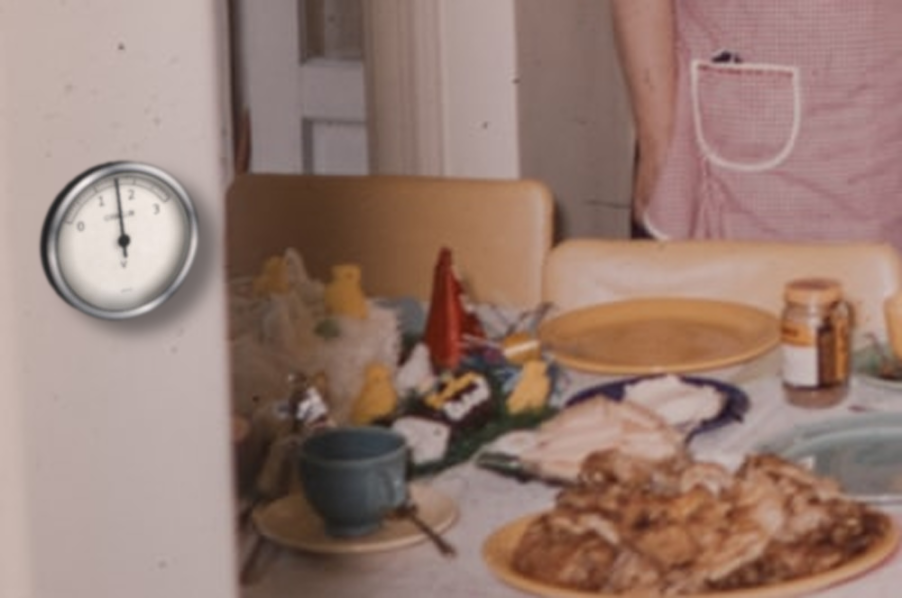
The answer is 1.5 V
